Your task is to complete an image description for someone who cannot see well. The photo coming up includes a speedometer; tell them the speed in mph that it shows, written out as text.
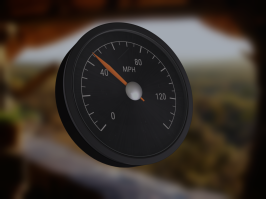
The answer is 45 mph
